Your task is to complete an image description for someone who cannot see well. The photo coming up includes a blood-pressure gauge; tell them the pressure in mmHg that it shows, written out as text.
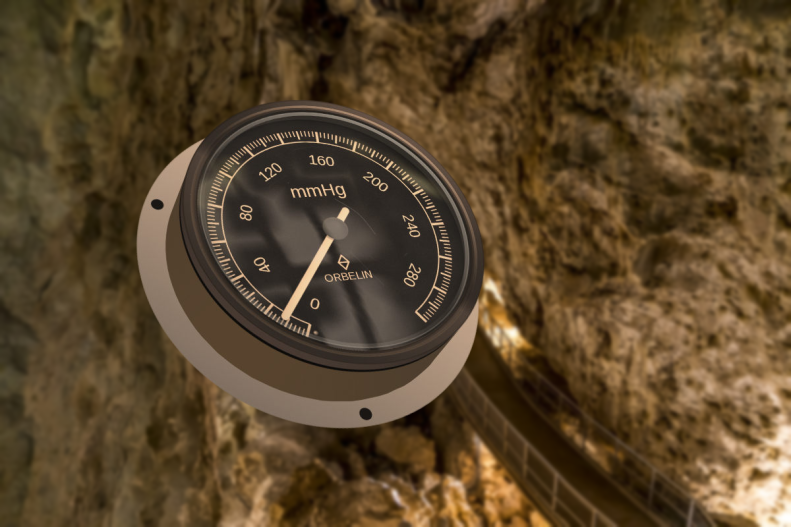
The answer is 12 mmHg
